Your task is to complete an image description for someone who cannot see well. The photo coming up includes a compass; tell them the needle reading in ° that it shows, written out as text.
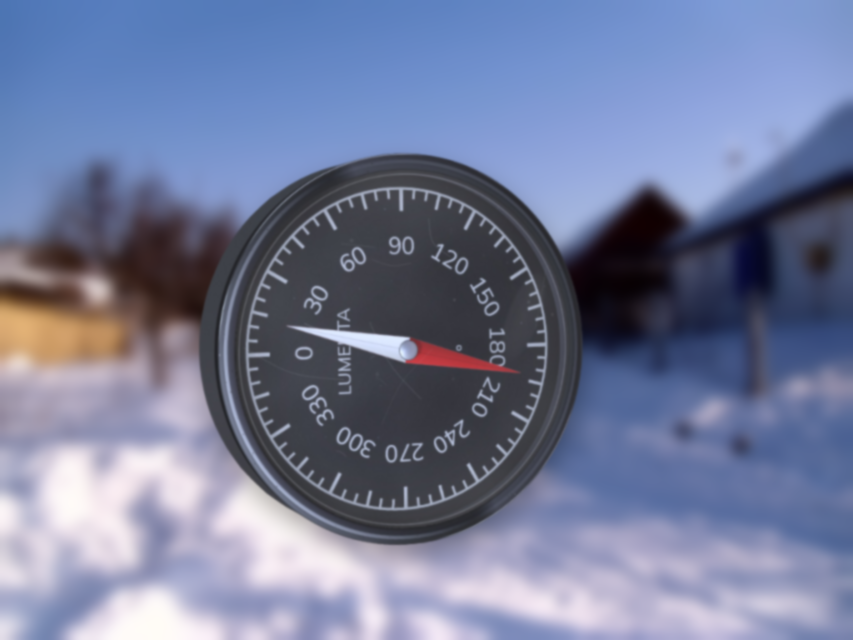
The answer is 192.5 °
